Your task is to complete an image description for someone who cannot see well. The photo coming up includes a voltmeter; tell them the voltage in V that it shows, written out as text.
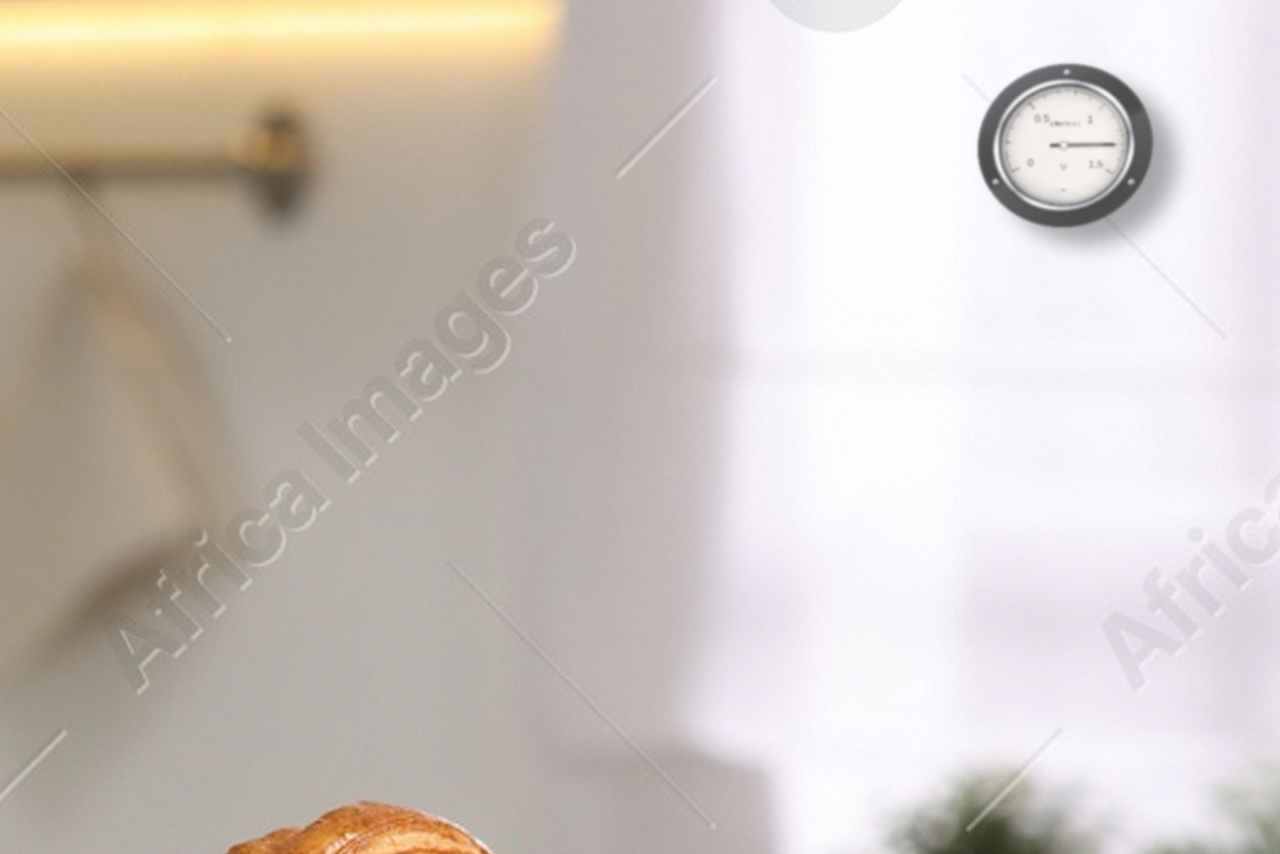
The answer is 1.3 V
